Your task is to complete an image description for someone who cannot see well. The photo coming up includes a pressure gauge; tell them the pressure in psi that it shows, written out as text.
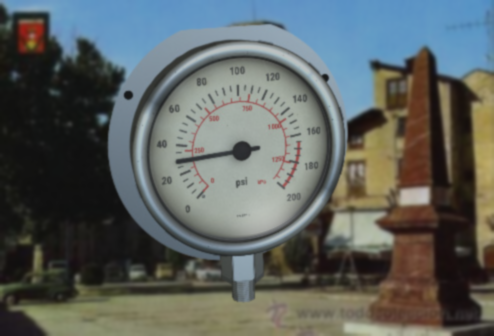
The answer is 30 psi
